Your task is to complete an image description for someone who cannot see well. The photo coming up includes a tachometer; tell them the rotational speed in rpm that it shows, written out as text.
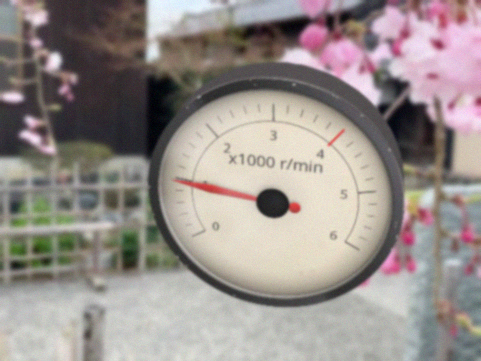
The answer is 1000 rpm
